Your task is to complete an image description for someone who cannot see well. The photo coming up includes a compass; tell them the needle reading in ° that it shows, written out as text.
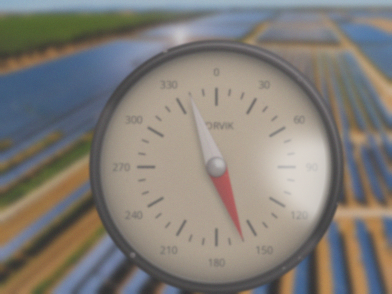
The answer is 160 °
